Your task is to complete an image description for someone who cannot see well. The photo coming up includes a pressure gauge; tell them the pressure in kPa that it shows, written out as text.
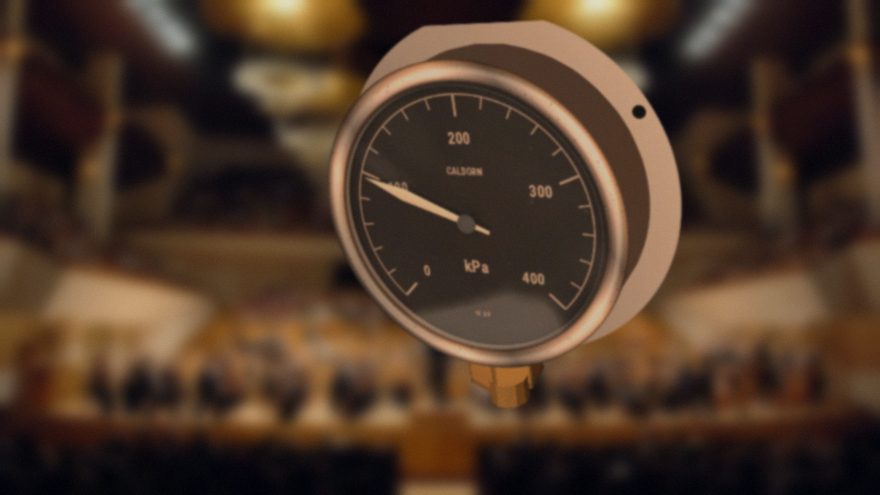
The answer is 100 kPa
